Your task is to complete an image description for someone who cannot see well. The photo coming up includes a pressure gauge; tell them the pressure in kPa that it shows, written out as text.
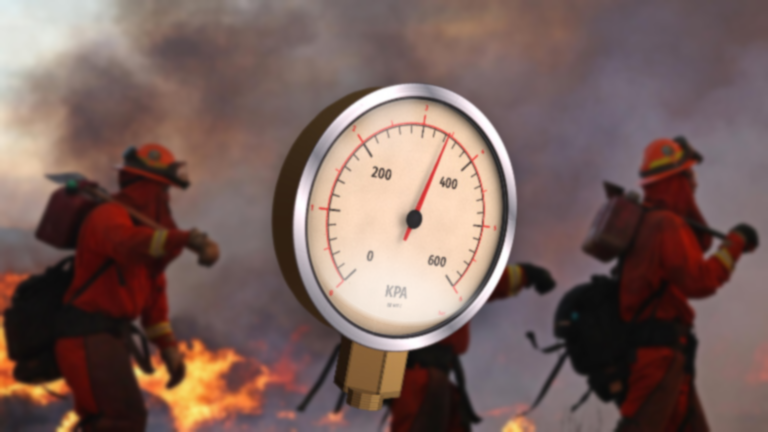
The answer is 340 kPa
